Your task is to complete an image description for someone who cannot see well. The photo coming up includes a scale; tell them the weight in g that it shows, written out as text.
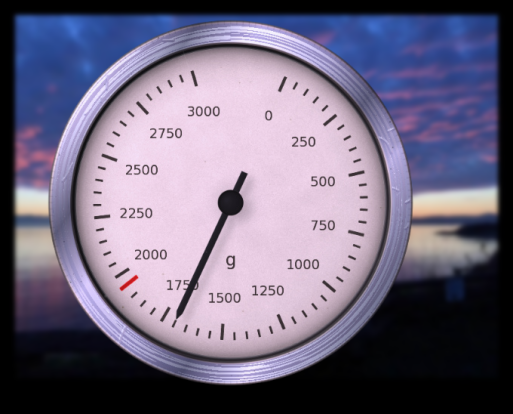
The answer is 1700 g
